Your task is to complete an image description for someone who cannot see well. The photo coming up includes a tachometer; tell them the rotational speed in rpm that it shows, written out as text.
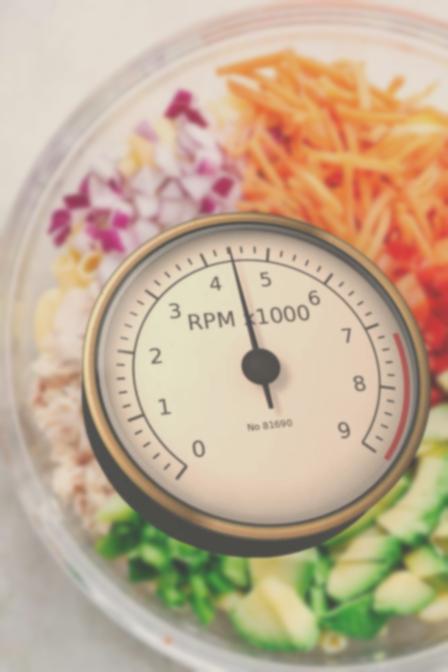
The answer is 4400 rpm
